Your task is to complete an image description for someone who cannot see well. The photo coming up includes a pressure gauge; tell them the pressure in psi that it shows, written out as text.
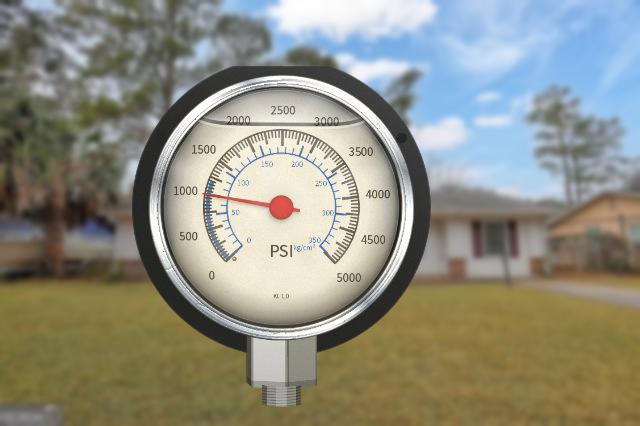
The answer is 1000 psi
